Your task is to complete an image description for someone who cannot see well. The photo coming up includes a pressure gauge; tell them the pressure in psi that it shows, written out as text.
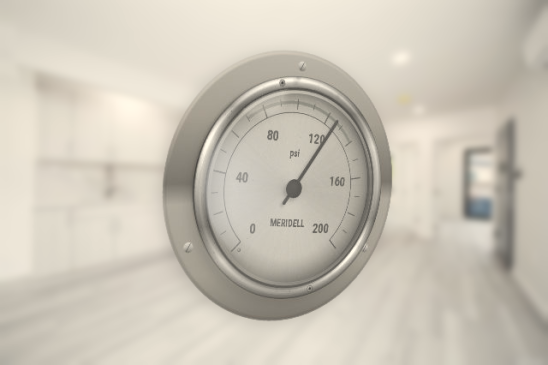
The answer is 125 psi
